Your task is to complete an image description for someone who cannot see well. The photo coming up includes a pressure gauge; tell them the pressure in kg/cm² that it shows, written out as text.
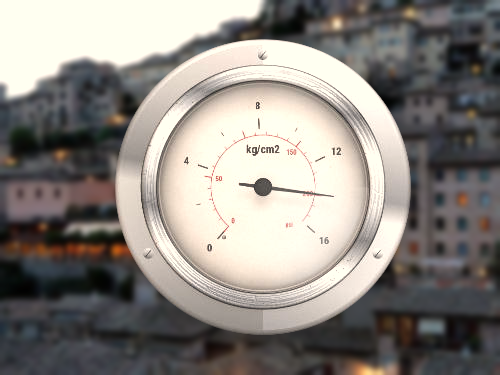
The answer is 14 kg/cm²
